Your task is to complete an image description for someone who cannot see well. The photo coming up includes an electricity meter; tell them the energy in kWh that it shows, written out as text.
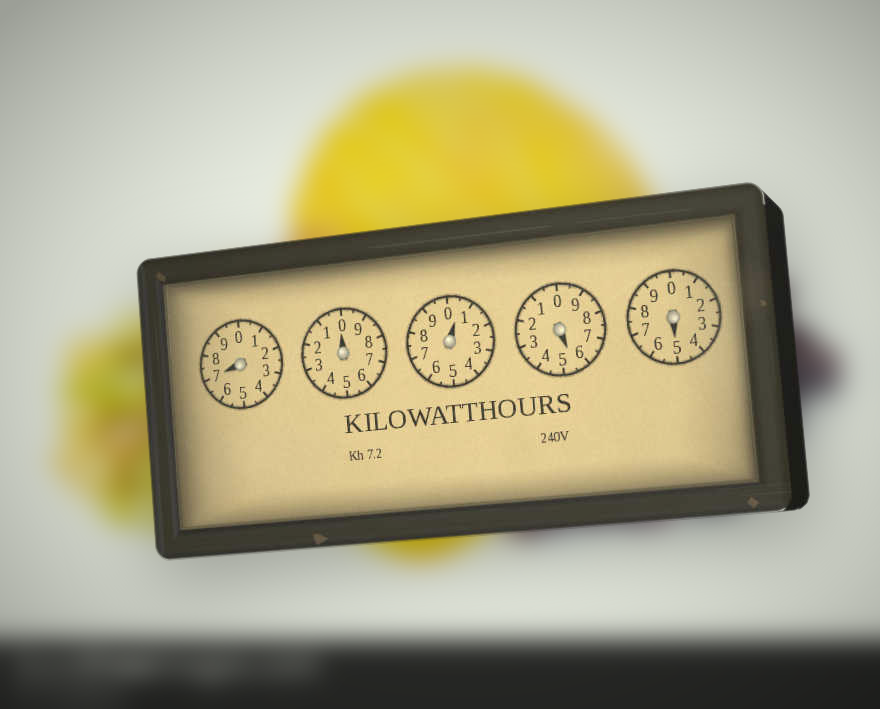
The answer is 70055 kWh
